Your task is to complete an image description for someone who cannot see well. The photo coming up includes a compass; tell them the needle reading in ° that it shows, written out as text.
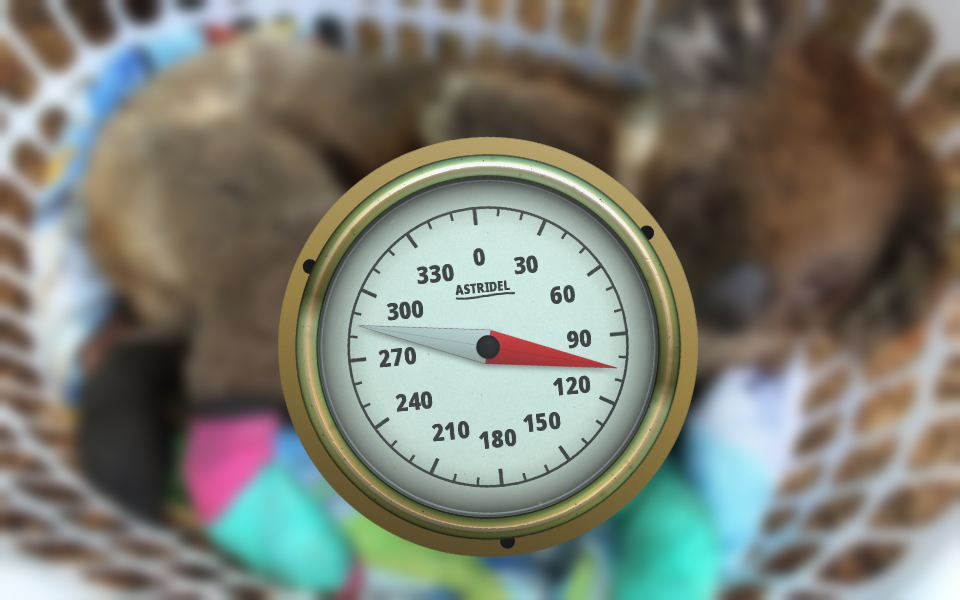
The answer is 105 °
